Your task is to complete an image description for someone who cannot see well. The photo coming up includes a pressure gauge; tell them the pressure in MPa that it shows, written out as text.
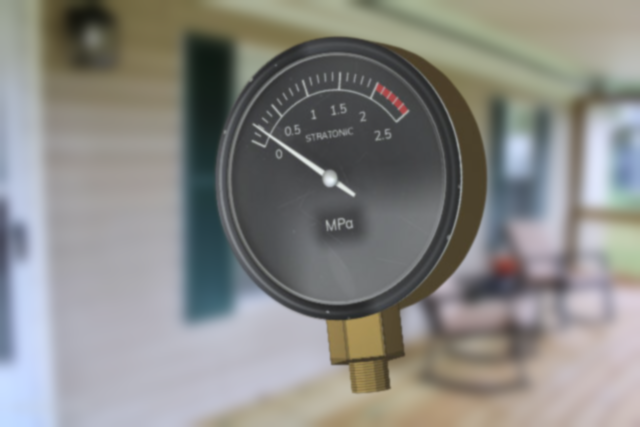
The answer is 0.2 MPa
